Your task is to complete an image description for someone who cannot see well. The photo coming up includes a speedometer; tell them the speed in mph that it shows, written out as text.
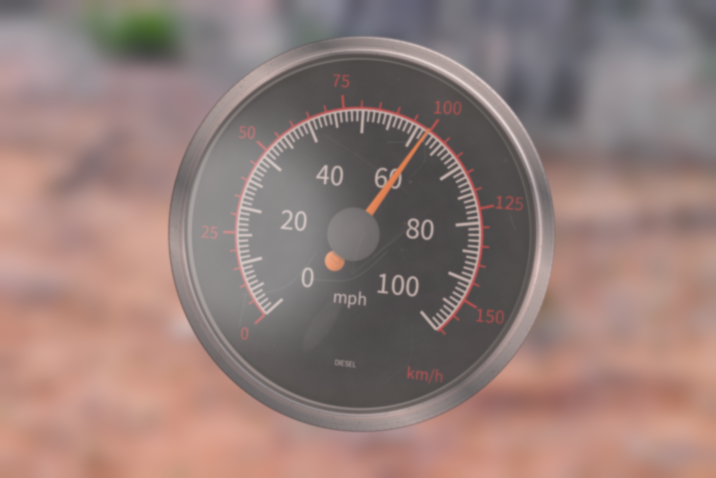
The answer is 62 mph
